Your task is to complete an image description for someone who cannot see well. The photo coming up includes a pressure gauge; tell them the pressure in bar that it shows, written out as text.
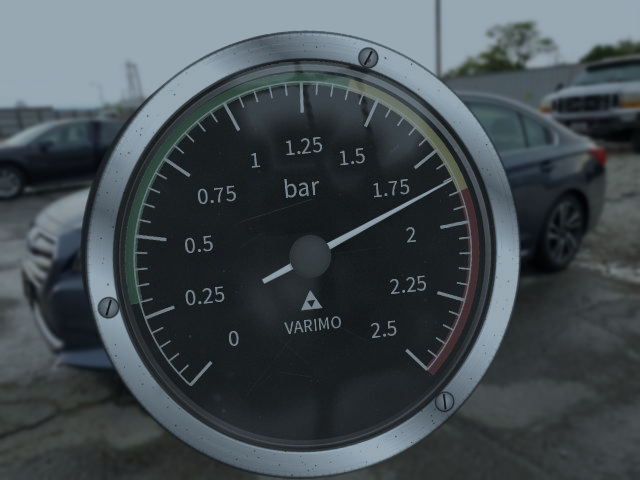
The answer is 1.85 bar
